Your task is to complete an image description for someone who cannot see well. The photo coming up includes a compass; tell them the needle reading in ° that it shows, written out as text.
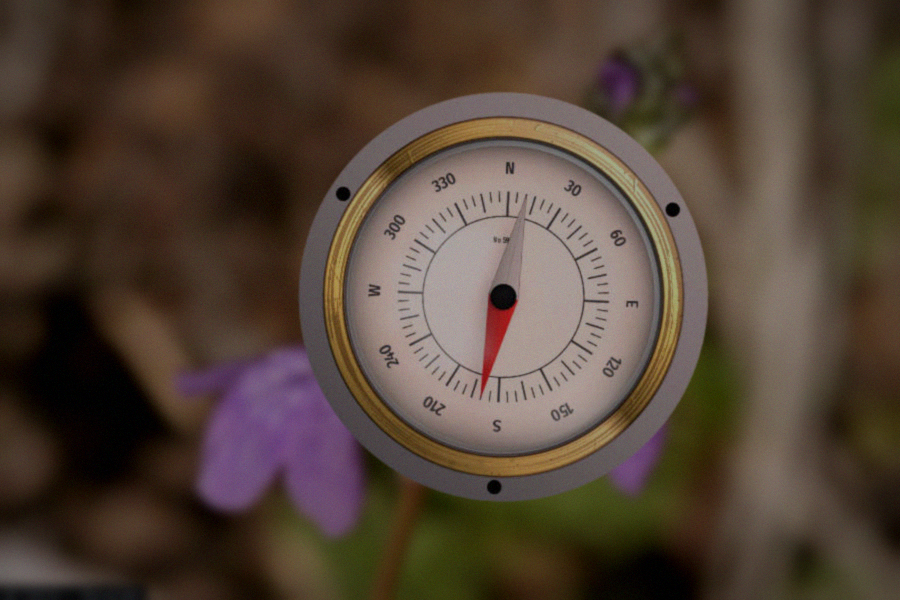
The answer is 190 °
